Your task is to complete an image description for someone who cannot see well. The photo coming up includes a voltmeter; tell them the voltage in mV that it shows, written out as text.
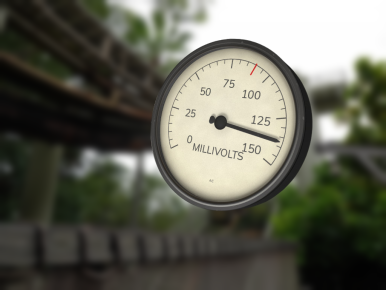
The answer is 137.5 mV
